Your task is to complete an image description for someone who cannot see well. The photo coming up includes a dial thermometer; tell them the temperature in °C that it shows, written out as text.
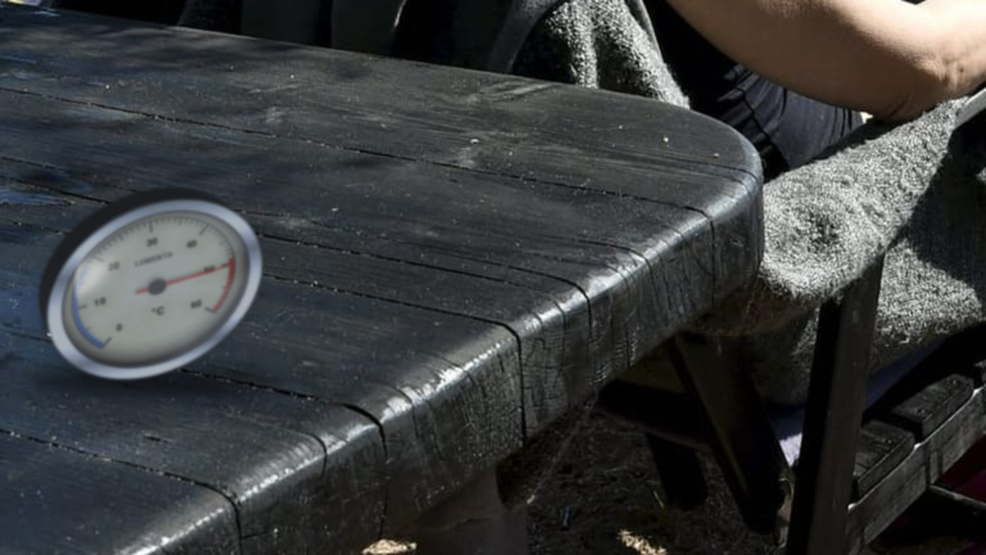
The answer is 50 °C
